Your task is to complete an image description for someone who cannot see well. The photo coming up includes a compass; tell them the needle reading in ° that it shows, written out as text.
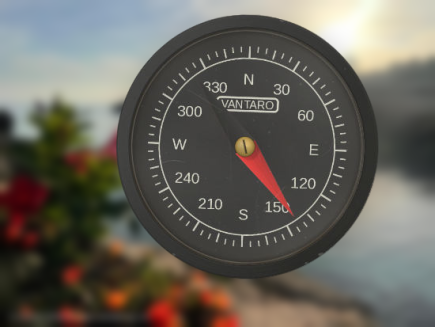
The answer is 142.5 °
